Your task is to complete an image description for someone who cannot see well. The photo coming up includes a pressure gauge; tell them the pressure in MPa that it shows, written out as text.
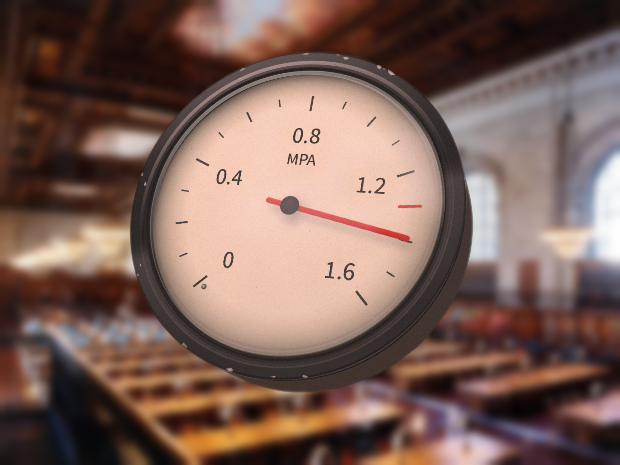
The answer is 1.4 MPa
